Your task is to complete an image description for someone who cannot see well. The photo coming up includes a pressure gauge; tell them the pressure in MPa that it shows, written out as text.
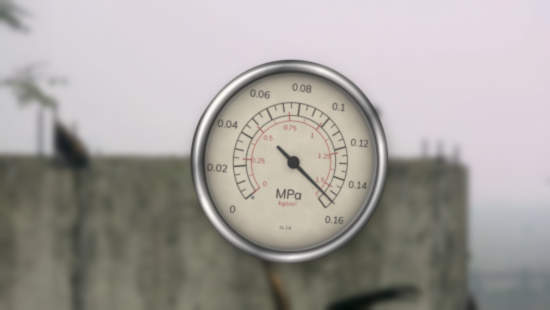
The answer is 0.155 MPa
